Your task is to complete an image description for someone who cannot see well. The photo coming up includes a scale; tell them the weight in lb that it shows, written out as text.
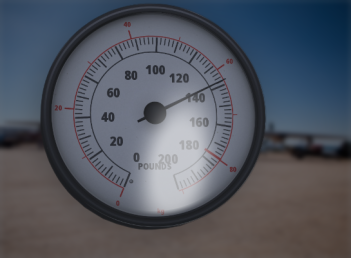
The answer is 138 lb
